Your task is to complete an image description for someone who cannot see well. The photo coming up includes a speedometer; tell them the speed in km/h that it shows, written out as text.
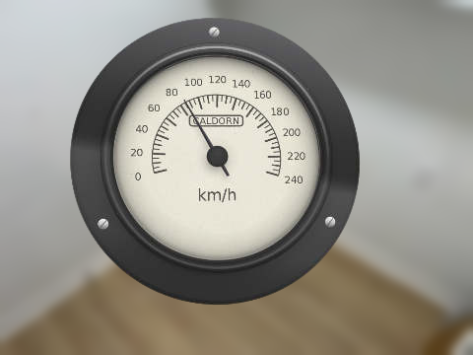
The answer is 85 km/h
